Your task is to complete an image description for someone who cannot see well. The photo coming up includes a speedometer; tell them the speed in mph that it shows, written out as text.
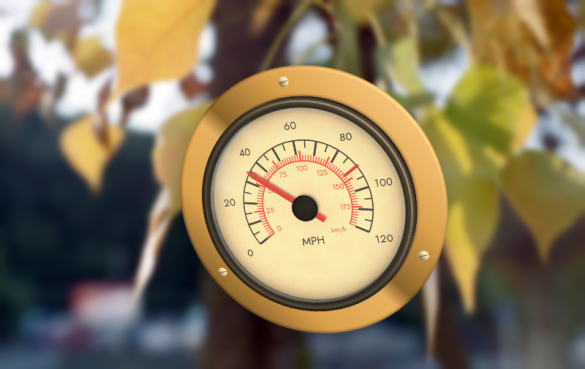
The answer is 35 mph
